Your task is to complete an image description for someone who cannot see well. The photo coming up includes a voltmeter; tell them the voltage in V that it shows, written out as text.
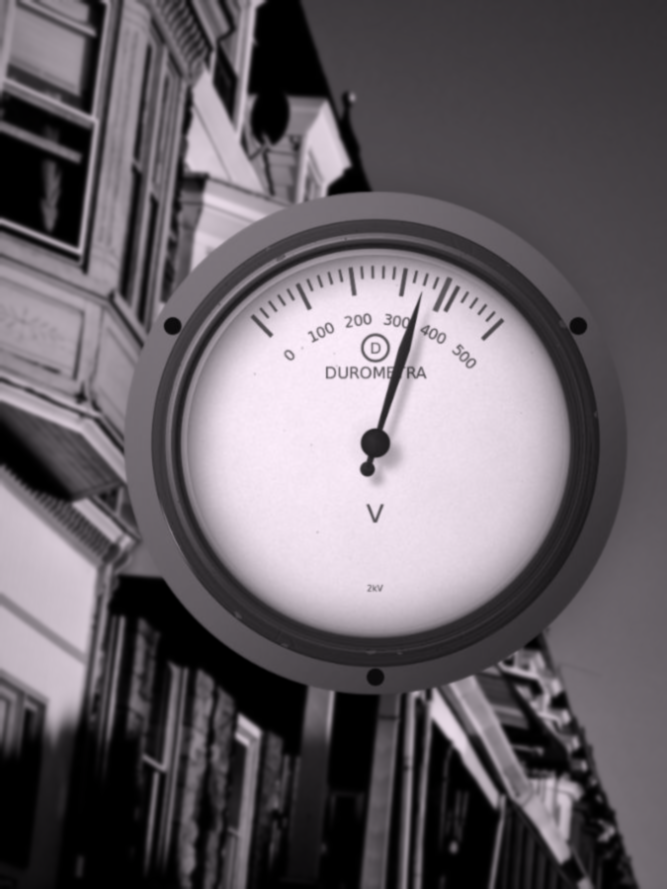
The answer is 340 V
